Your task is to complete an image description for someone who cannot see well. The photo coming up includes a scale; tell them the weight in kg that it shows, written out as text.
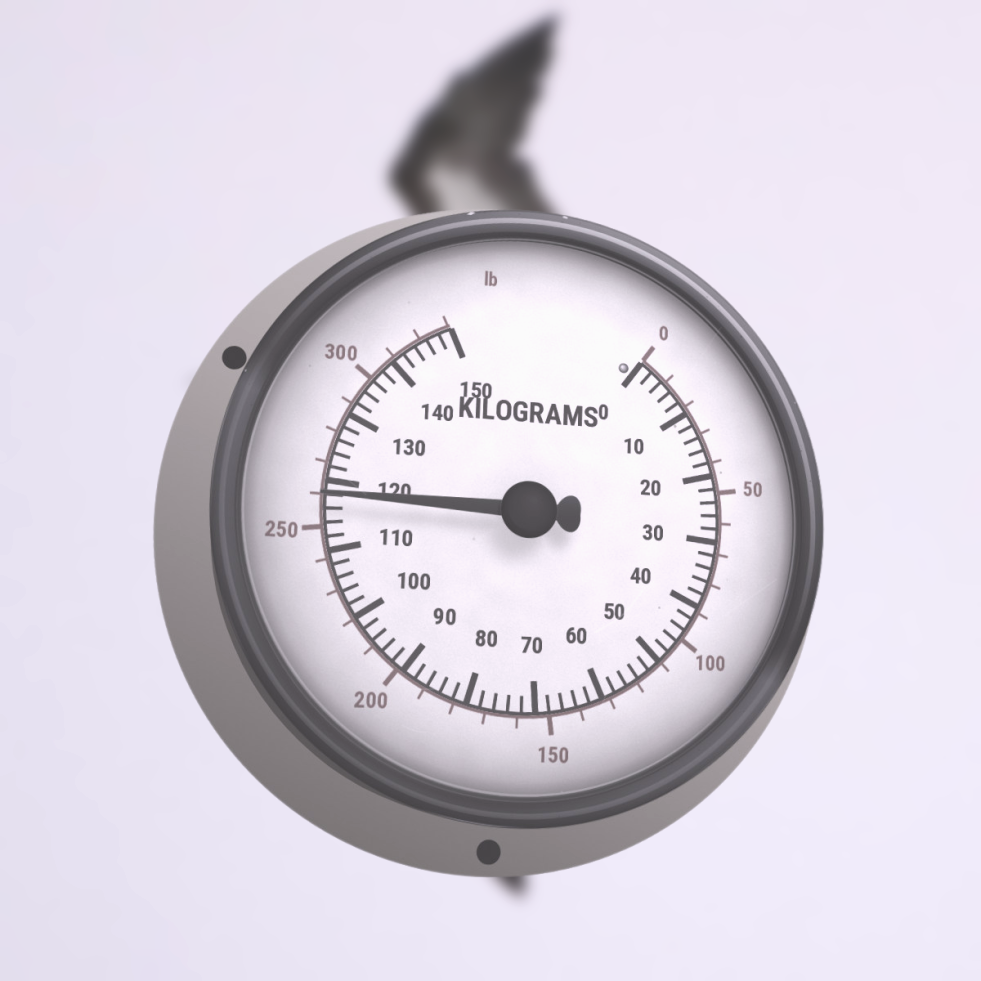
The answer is 118 kg
